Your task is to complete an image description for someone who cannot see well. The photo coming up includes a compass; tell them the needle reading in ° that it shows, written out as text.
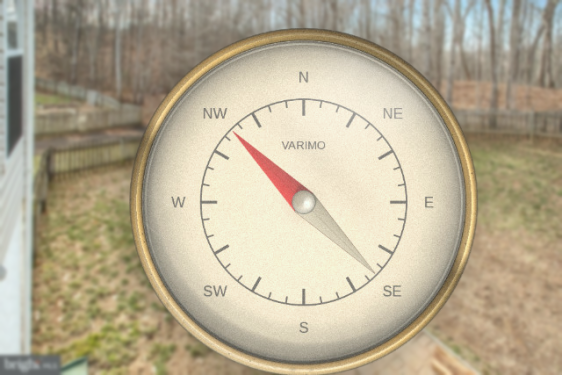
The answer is 315 °
